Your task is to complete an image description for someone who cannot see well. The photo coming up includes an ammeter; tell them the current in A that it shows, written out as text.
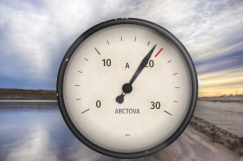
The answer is 19 A
